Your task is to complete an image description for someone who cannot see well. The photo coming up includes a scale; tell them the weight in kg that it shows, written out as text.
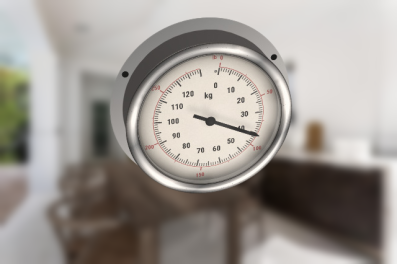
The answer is 40 kg
